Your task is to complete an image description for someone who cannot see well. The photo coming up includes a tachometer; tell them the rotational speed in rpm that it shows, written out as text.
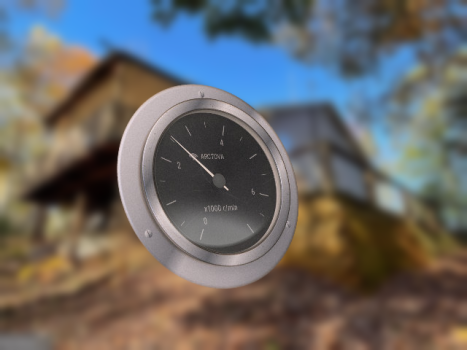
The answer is 2500 rpm
